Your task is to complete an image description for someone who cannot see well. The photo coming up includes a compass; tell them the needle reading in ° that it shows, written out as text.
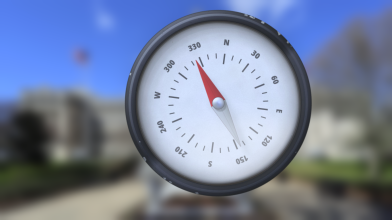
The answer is 325 °
